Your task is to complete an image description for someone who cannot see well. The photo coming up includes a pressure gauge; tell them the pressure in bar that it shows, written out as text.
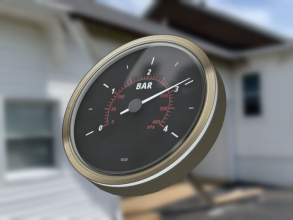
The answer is 3 bar
